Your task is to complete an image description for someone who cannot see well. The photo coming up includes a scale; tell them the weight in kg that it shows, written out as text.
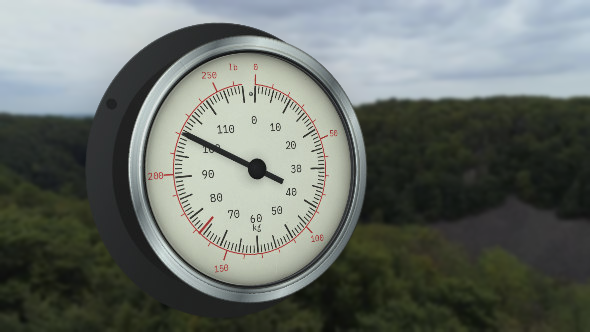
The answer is 100 kg
